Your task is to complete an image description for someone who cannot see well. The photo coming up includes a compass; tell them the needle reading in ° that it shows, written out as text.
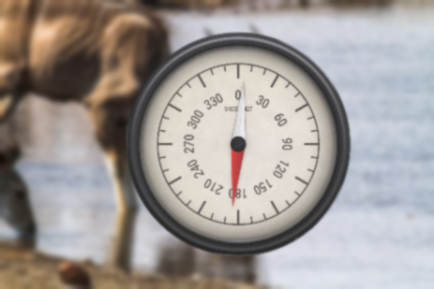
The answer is 185 °
